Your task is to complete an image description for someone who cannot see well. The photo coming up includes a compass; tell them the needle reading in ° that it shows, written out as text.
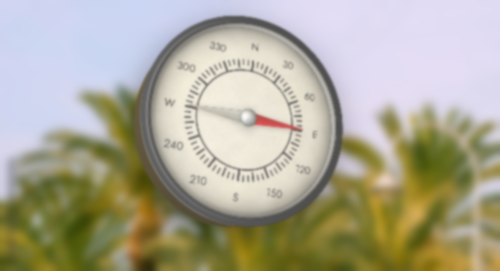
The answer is 90 °
